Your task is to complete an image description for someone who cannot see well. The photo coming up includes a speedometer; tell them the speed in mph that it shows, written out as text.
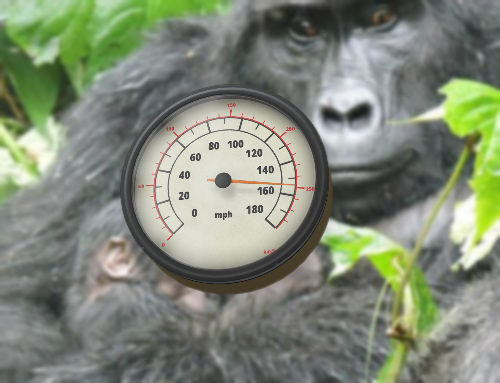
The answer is 155 mph
